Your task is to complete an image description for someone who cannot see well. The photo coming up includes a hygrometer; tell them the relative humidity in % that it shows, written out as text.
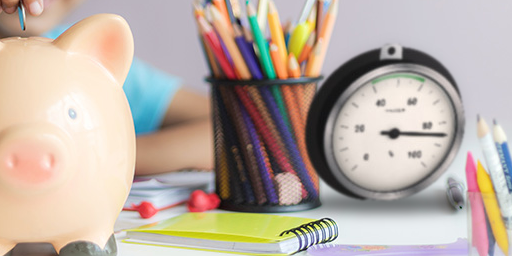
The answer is 85 %
